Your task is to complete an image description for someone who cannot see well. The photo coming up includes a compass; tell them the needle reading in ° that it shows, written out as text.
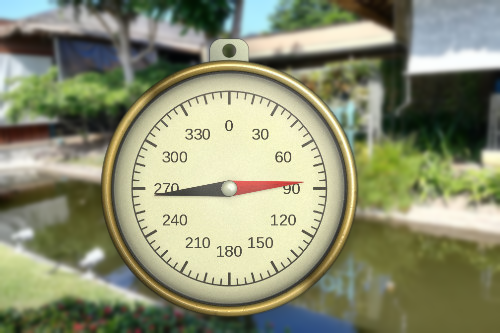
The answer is 85 °
